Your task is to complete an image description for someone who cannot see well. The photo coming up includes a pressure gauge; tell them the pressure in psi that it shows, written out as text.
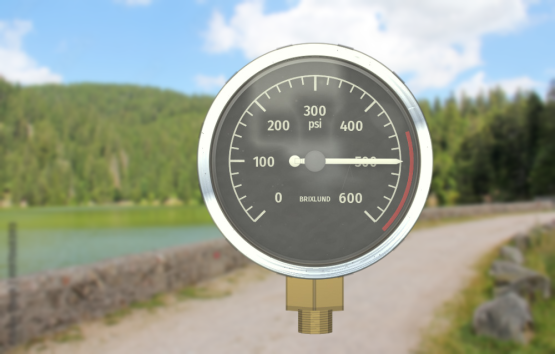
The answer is 500 psi
